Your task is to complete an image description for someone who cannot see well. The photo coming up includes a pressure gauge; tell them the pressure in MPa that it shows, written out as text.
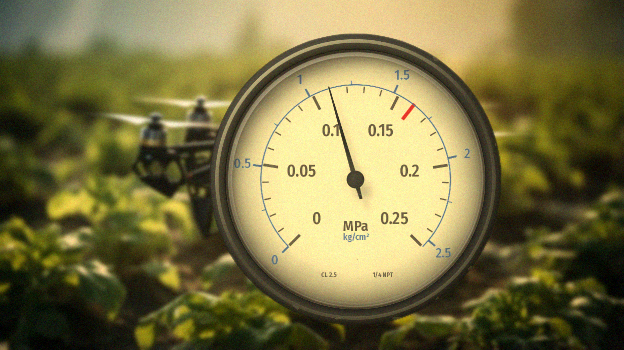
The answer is 0.11 MPa
